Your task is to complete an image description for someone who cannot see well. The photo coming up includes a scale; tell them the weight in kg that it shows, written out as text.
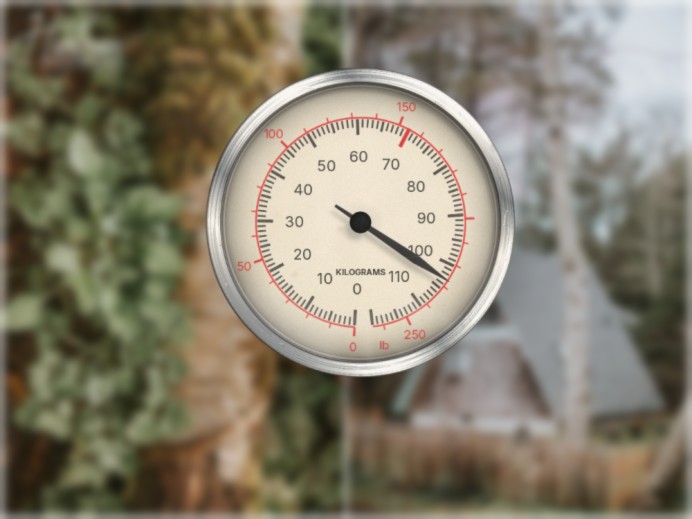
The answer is 103 kg
